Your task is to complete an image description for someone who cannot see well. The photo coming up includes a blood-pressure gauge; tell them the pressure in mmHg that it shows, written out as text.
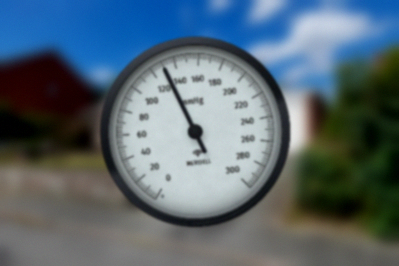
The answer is 130 mmHg
